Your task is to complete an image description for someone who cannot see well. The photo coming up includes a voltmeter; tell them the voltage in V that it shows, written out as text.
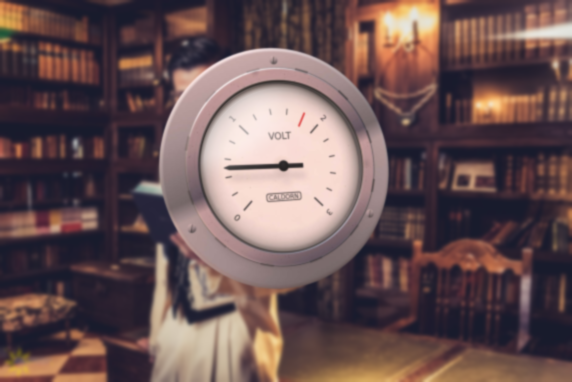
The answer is 0.5 V
